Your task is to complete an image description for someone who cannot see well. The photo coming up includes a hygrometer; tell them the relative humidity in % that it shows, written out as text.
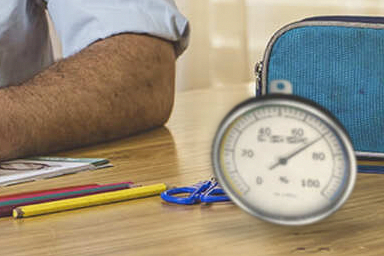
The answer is 70 %
